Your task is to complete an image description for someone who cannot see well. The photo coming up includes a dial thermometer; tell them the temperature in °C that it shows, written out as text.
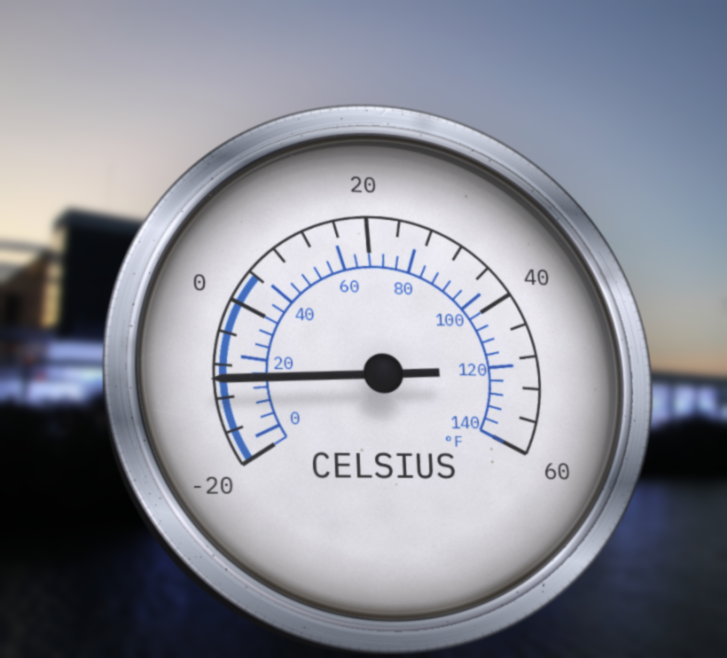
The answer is -10 °C
